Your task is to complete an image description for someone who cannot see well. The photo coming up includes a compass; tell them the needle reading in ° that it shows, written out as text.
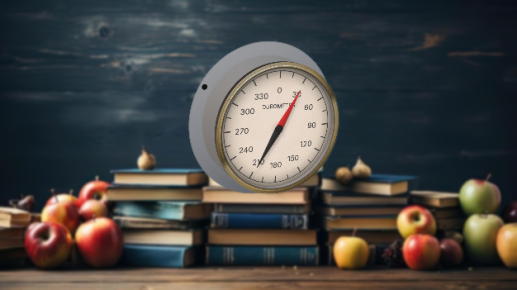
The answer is 30 °
